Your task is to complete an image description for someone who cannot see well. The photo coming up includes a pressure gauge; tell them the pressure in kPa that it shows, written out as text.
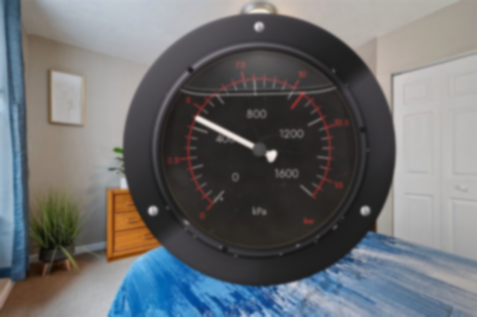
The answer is 450 kPa
